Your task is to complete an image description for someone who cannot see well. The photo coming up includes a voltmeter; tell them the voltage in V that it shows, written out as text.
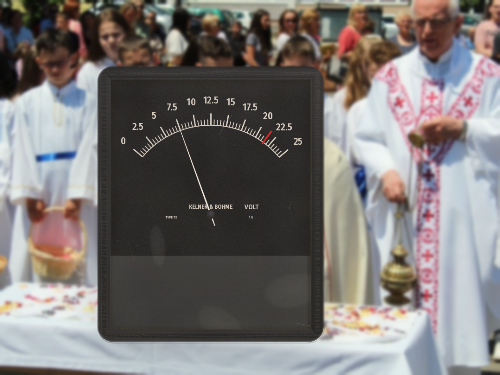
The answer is 7.5 V
